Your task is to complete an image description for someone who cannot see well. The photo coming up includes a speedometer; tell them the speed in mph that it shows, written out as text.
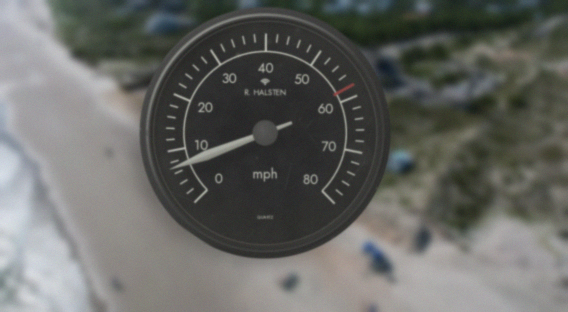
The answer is 7 mph
